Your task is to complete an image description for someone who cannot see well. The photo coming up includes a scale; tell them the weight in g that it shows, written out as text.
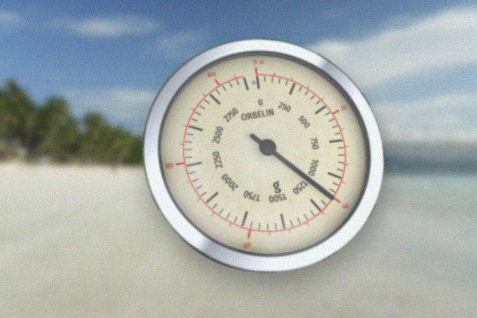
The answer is 1150 g
